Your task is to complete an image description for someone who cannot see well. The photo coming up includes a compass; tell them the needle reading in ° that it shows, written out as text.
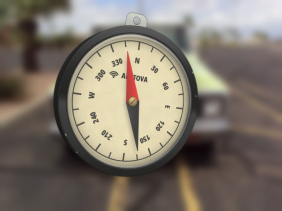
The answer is 345 °
